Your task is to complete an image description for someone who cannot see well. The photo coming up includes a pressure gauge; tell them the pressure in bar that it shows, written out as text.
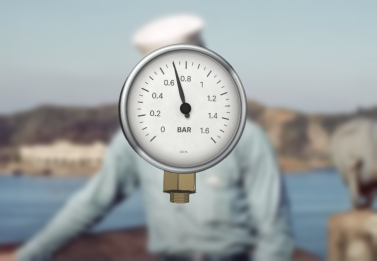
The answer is 0.7 bar
